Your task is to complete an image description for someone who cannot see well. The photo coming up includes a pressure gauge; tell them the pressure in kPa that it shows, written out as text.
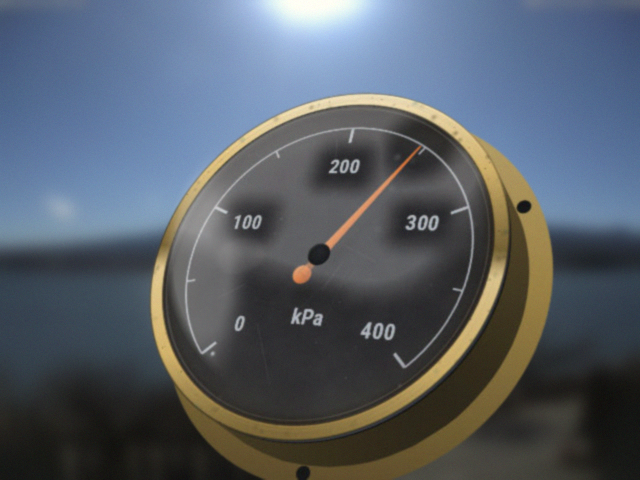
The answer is 250 kPa
